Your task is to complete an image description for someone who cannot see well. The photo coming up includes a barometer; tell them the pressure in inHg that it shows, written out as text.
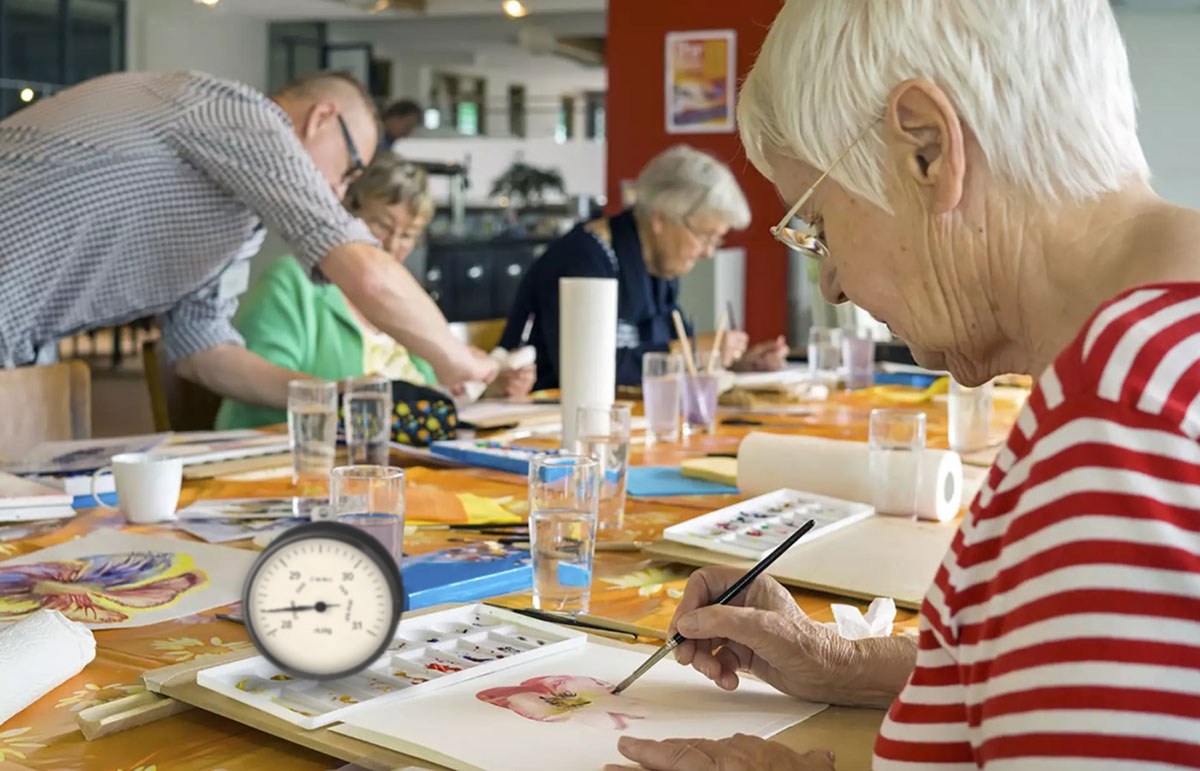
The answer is 28.3 inHg
